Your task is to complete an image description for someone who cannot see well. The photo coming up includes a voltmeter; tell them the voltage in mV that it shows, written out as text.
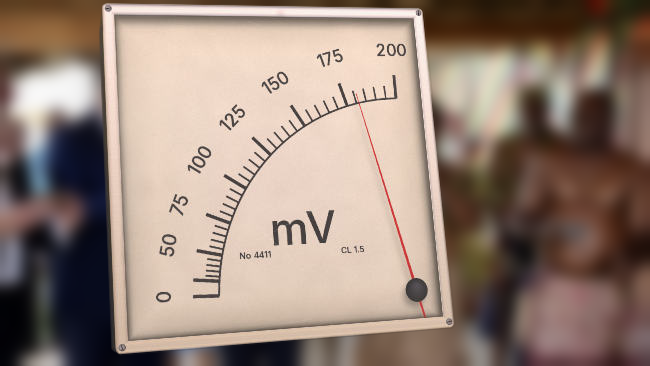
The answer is 180 mV
